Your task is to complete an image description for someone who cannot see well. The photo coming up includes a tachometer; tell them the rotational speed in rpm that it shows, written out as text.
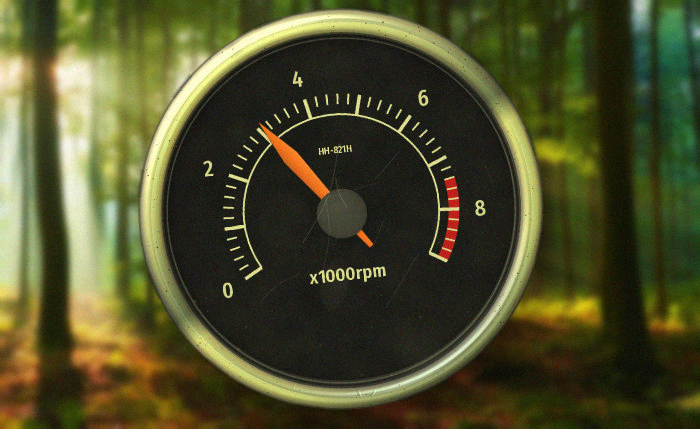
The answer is 3100 rpm
